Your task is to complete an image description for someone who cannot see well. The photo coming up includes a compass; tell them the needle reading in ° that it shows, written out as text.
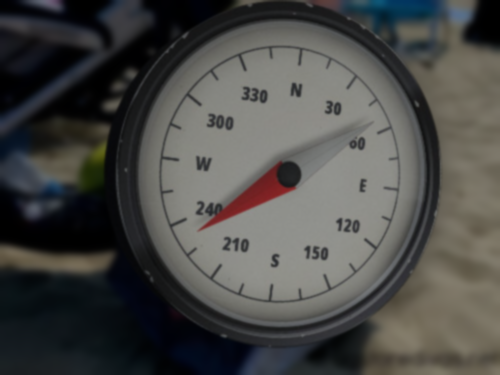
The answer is 232.5 °
